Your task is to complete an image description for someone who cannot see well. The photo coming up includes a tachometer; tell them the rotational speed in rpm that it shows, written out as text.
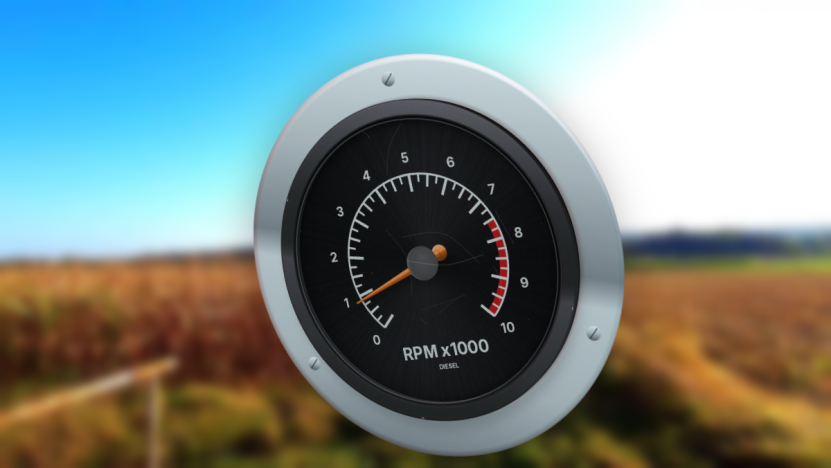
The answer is 875 rpm
